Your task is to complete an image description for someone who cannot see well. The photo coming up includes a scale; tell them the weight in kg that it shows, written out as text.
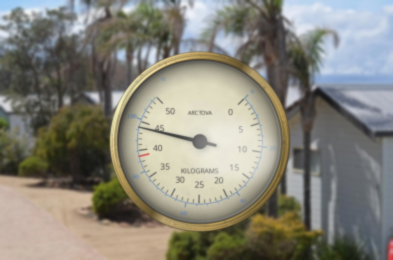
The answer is 44 kg
